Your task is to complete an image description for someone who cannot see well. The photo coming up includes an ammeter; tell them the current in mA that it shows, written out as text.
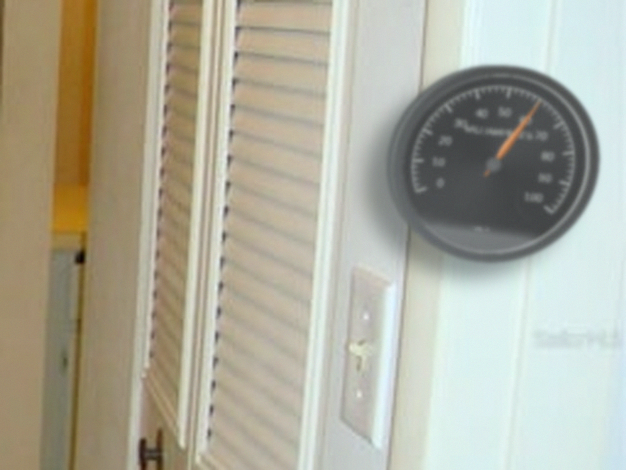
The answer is 60 mA
